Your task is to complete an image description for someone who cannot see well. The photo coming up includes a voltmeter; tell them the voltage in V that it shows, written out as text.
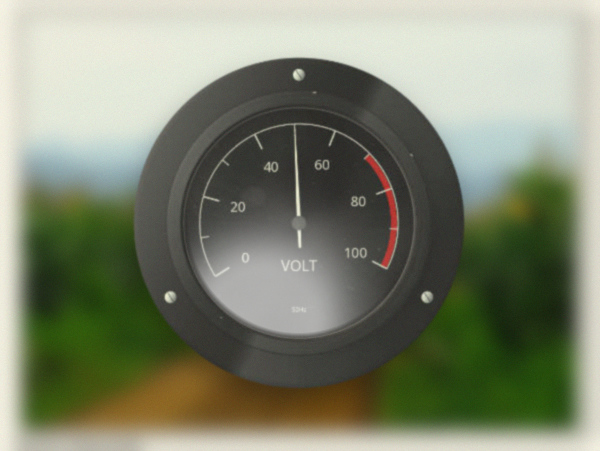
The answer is 50 V
